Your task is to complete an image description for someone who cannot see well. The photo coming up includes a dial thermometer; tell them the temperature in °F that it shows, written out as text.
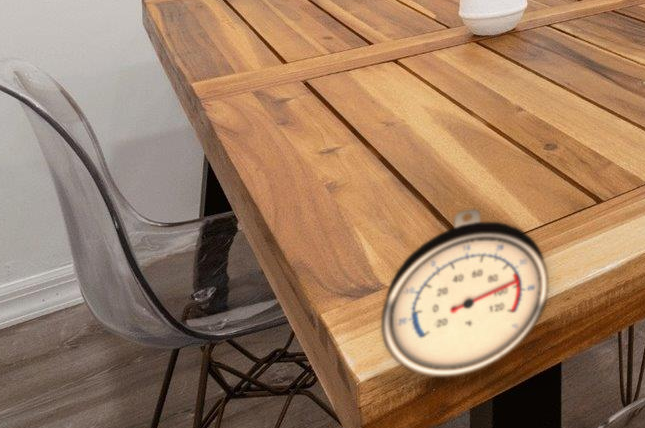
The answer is 95 °F
